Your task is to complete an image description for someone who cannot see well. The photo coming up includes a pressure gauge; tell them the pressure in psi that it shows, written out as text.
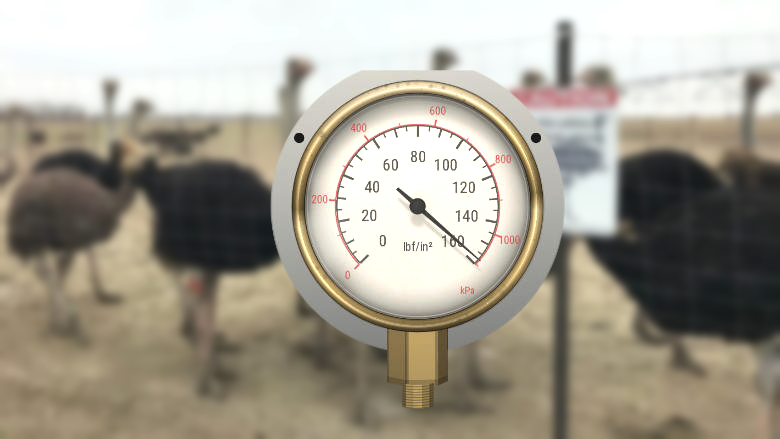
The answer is 157.5 psi
